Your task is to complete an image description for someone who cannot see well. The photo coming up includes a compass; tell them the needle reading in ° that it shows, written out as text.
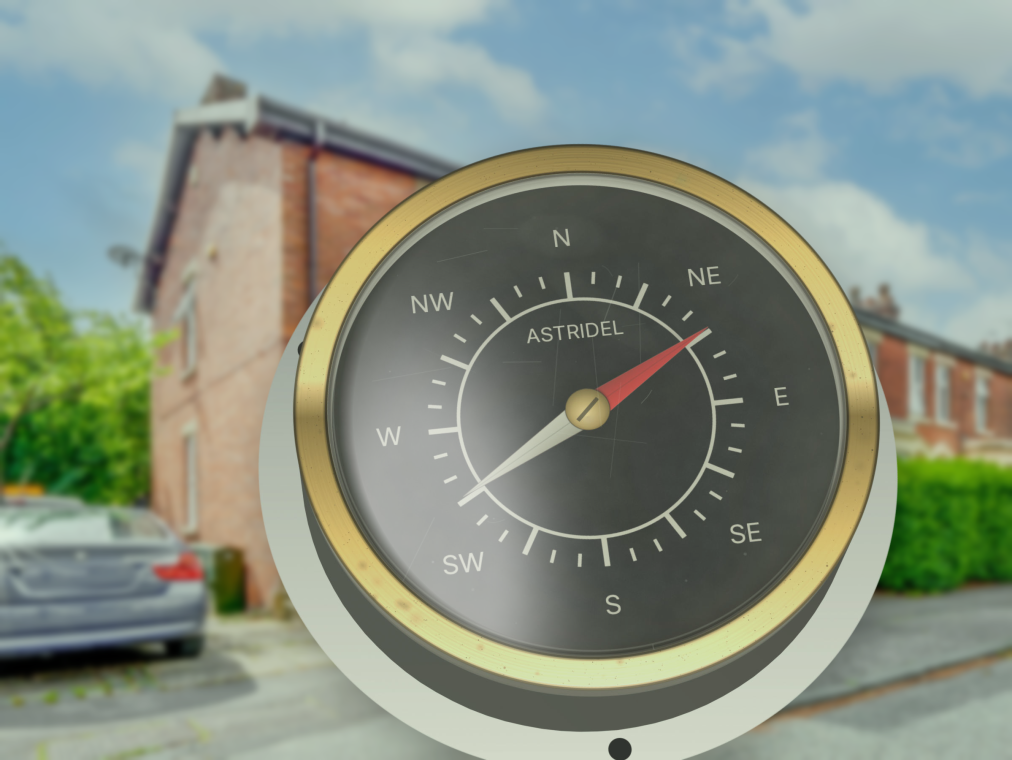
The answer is 60 °
